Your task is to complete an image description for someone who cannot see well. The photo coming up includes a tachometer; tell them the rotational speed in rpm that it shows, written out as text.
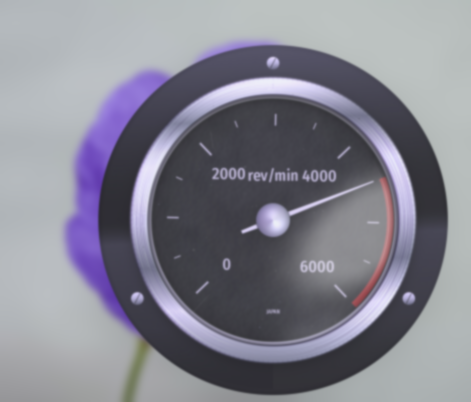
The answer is 4500 rpm
